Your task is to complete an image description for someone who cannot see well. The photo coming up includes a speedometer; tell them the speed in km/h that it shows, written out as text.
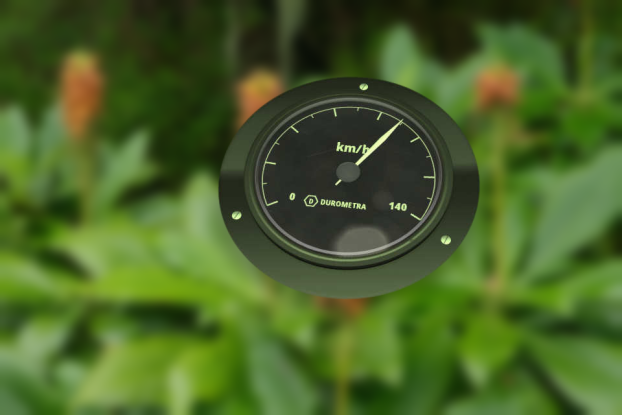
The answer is 90 km/h
